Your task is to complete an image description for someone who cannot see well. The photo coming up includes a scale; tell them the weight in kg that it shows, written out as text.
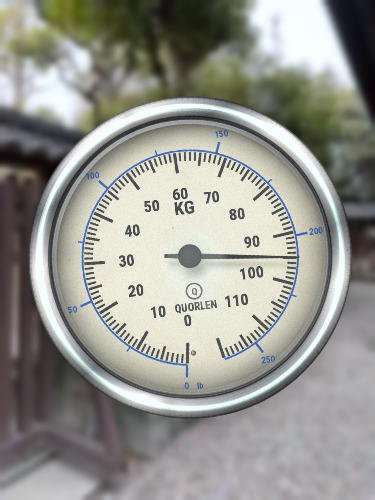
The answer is 95 kg
